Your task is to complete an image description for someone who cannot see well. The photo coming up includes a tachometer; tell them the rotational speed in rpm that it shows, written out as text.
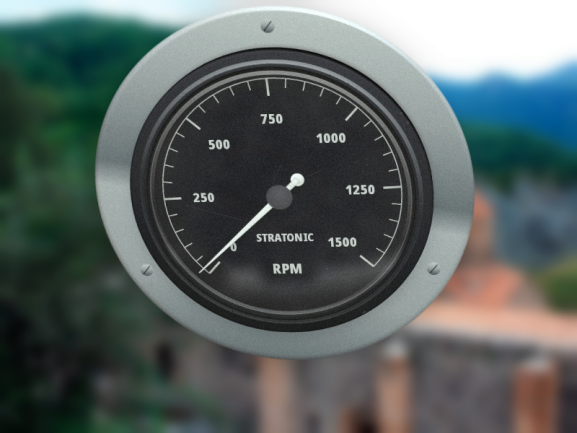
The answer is 25 rpm
